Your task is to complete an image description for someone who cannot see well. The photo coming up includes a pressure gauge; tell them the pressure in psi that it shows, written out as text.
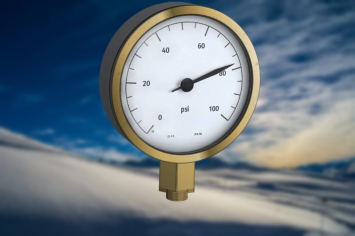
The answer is 77.5 psi
